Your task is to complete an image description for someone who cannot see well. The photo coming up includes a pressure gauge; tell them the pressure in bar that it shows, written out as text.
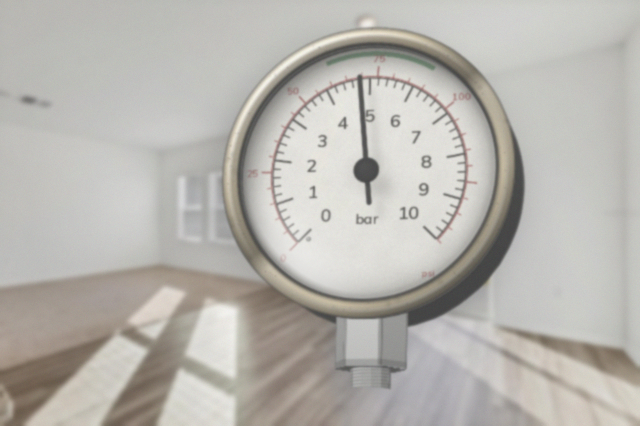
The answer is 4.8 bar
